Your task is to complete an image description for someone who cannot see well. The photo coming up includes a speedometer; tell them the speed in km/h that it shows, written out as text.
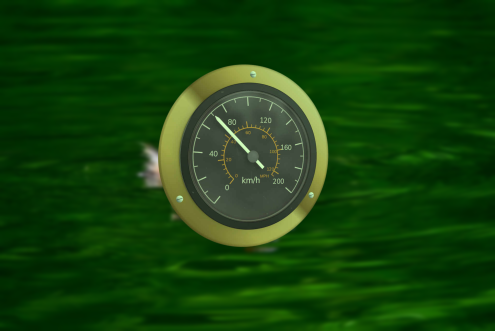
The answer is 70 km/h
